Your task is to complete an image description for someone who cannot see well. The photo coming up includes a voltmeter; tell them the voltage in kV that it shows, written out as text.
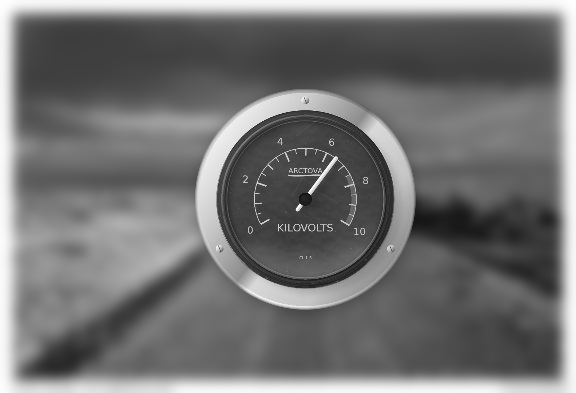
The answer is 6.5 kV
